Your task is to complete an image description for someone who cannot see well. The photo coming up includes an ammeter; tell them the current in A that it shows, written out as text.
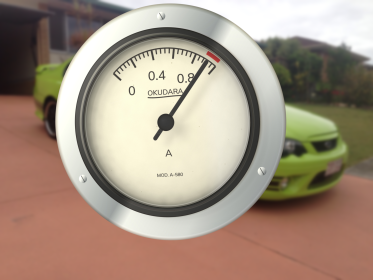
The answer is 0.92 A
